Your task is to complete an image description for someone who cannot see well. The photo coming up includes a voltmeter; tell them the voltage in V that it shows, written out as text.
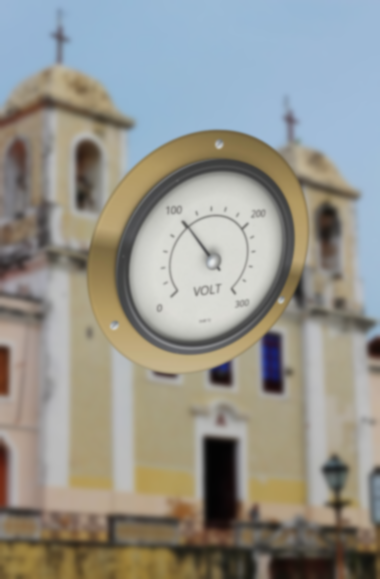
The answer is 100 V
